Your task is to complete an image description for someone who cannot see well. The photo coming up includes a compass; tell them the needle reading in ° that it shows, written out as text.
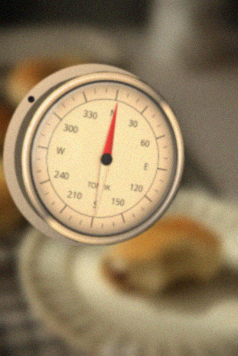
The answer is 0 °
